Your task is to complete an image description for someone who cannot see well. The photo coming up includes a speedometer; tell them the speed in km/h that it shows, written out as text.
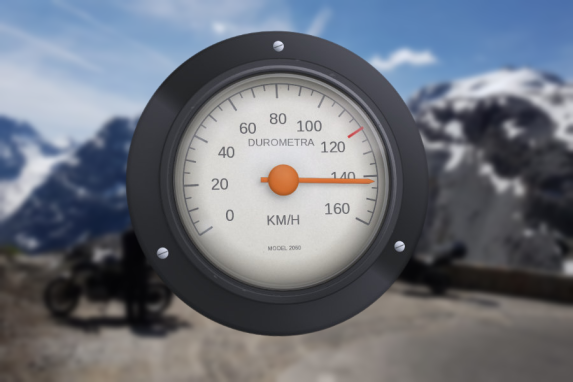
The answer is 142.5 km/h
